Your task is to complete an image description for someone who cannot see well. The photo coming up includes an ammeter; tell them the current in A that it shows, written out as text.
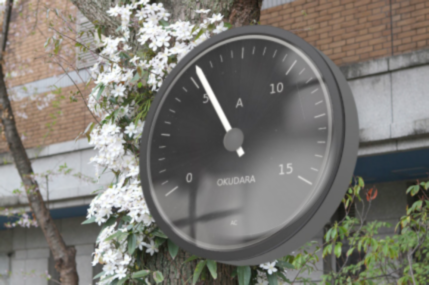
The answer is 5.5 A
